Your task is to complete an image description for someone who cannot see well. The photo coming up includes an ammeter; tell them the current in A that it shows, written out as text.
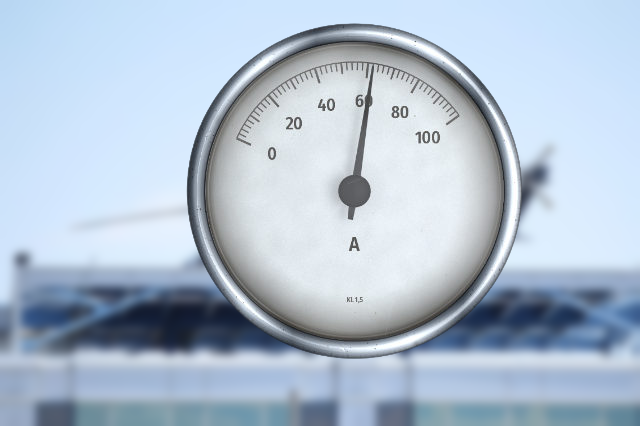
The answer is 62 A
